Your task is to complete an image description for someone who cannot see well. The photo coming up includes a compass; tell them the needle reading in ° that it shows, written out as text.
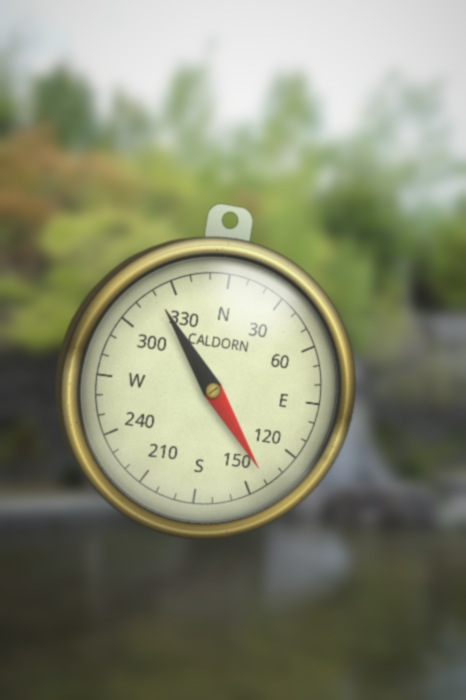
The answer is 140 °
